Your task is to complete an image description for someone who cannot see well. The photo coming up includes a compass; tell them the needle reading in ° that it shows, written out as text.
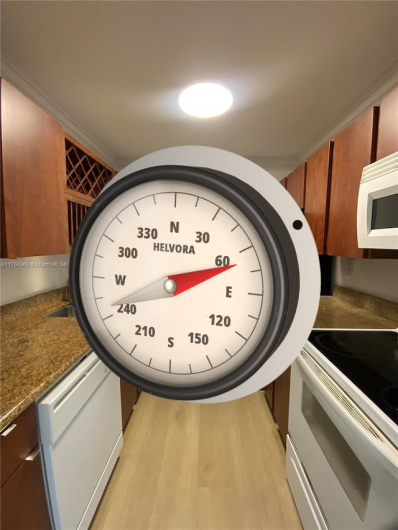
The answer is 67.5 °
